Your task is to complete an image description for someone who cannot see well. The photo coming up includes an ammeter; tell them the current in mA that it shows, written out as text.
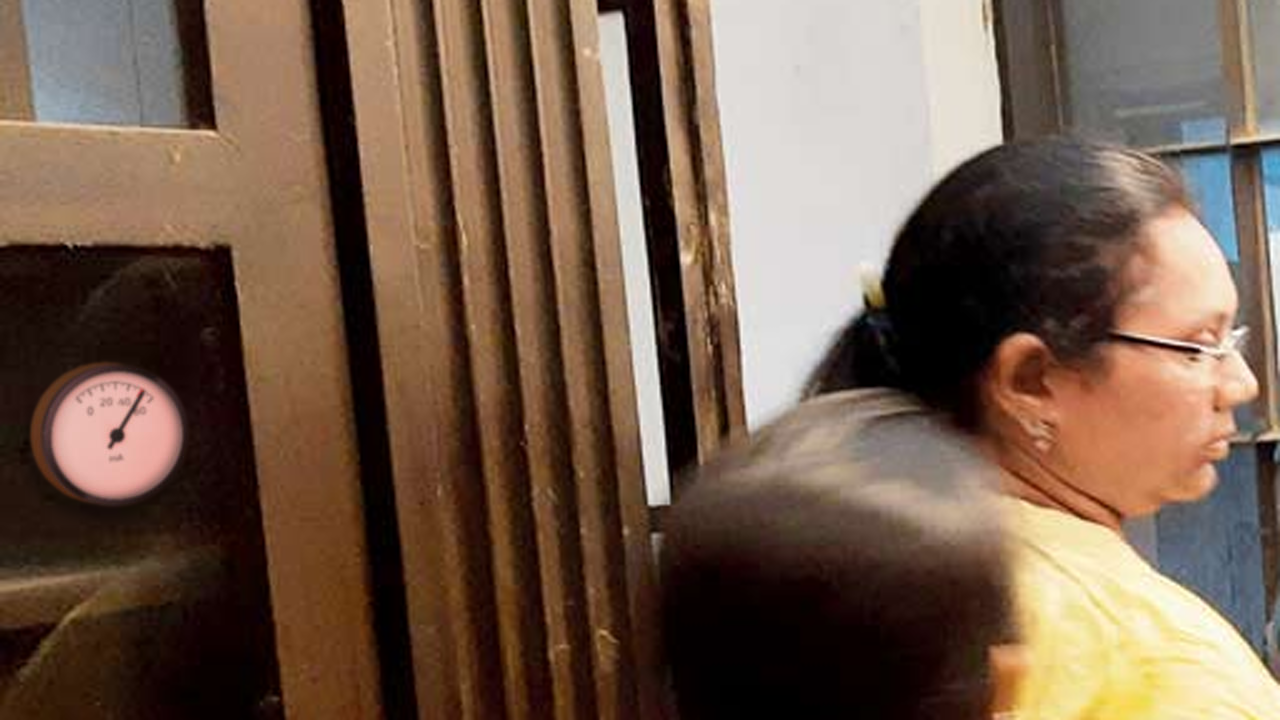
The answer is 50 mA
